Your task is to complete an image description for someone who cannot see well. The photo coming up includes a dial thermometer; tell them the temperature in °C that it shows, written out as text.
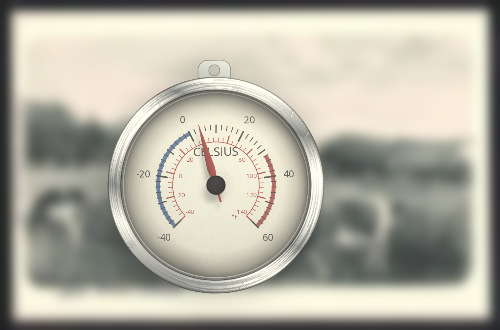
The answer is 4 °C
